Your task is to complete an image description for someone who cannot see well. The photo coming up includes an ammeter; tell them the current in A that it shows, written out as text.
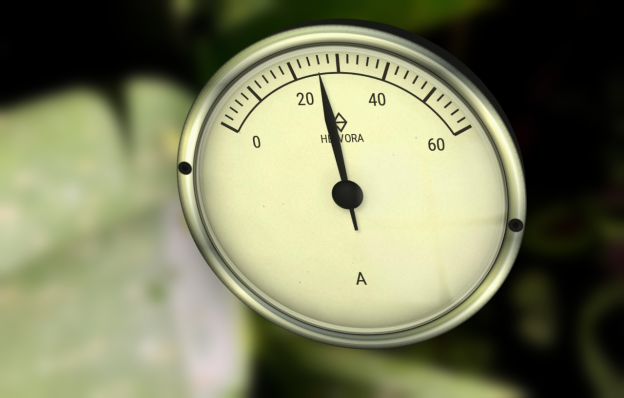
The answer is 26 A
